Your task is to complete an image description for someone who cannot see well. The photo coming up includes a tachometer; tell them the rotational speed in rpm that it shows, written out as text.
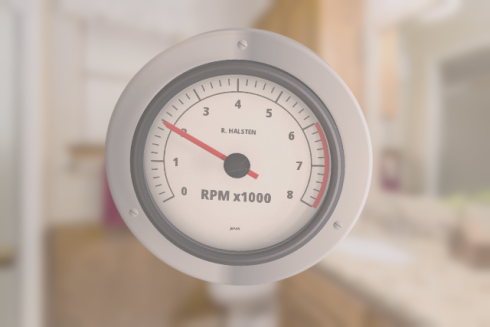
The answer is 2000 rpm
